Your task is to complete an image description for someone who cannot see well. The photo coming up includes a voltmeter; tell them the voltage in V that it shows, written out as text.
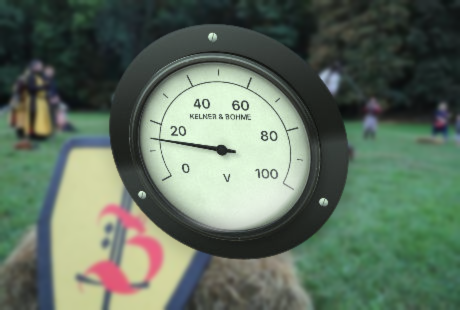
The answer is 15 V
